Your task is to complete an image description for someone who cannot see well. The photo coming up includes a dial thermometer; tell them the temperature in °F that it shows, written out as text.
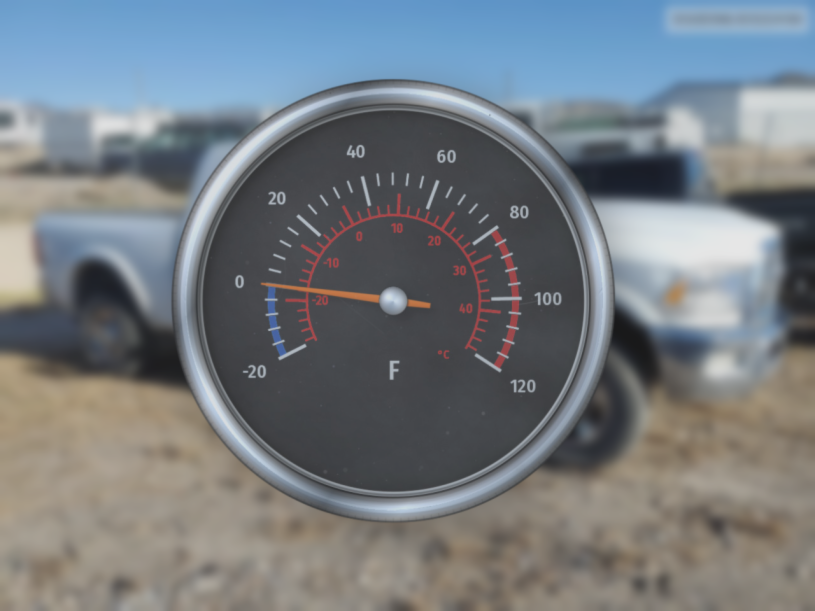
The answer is 0 °F
